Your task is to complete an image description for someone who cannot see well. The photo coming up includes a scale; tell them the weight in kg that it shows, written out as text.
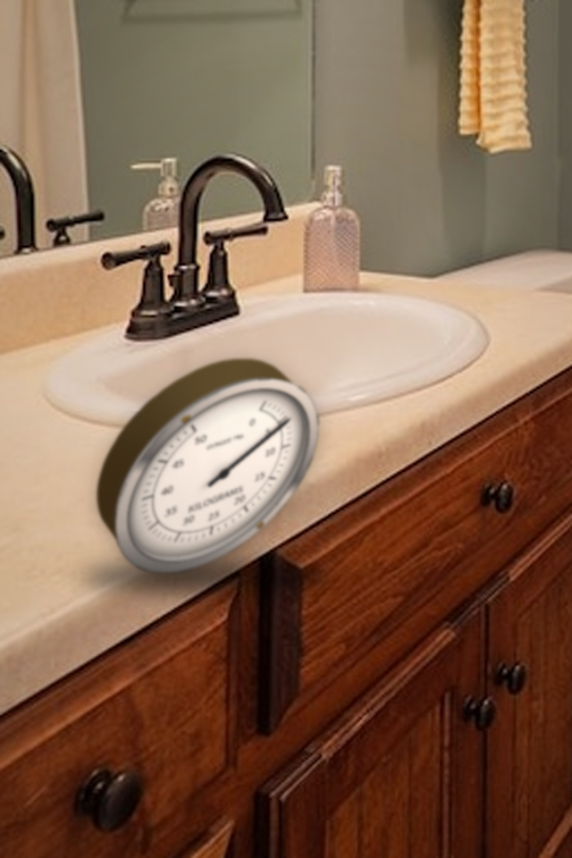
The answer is 5 kg
